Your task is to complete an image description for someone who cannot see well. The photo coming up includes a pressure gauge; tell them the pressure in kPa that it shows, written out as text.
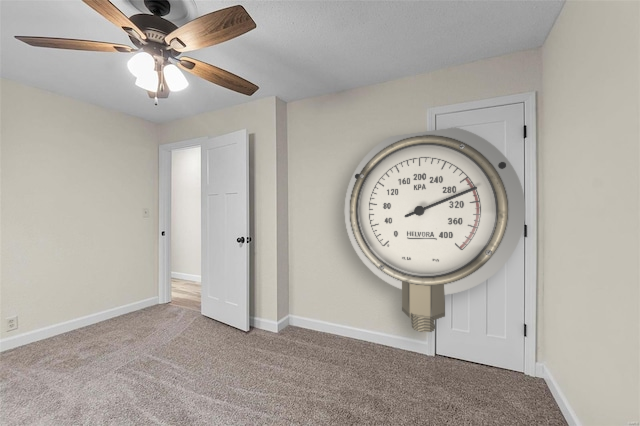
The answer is 300 kPa
